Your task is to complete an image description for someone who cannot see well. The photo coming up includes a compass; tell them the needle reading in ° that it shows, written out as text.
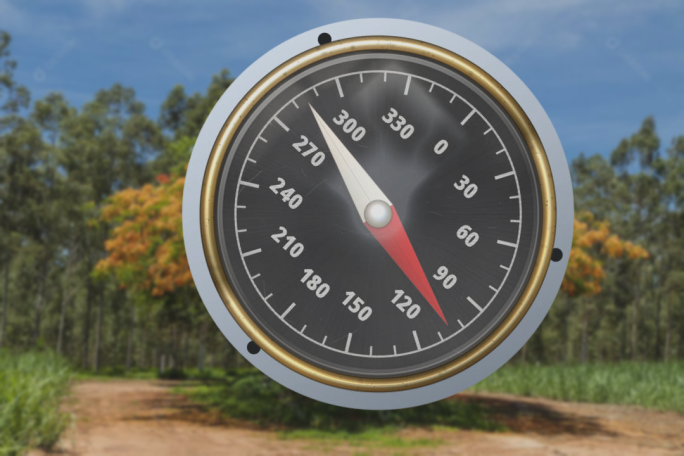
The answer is 105 °
